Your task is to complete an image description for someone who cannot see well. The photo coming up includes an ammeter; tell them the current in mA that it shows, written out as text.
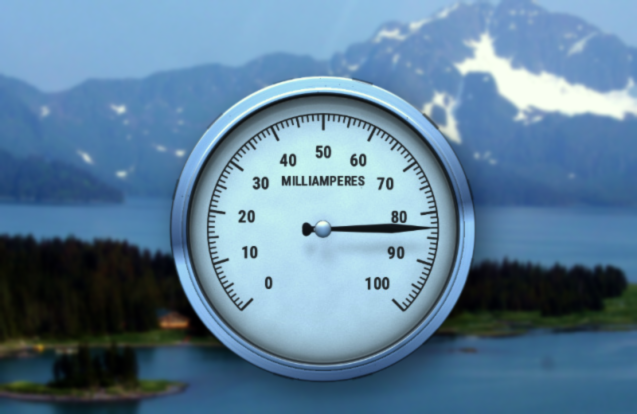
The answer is 83 mA
